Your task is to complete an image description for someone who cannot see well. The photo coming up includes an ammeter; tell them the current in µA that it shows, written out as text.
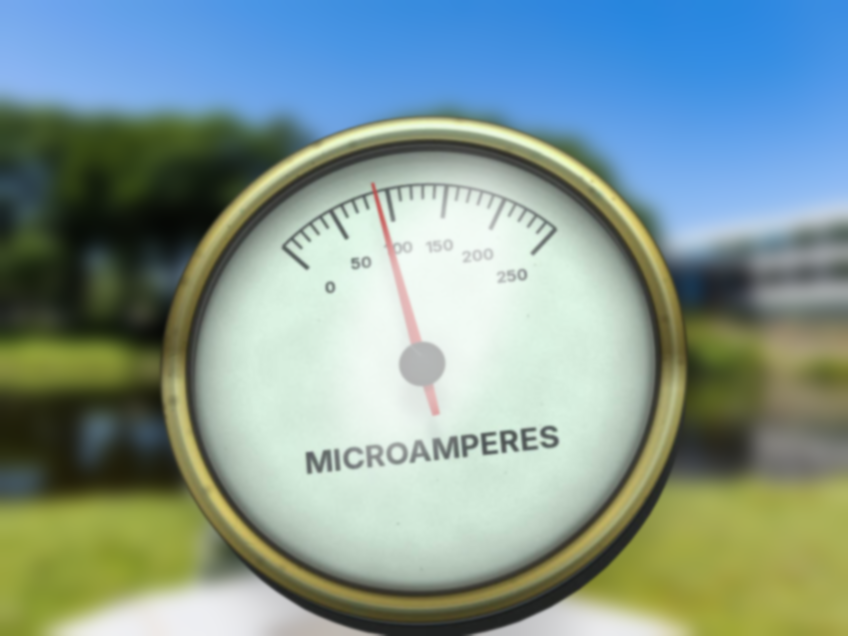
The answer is 90 µA
